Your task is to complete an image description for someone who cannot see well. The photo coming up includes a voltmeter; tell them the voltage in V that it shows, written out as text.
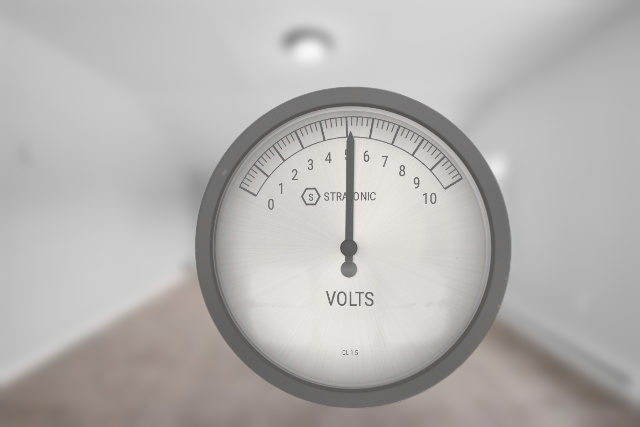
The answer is 5.2 V
